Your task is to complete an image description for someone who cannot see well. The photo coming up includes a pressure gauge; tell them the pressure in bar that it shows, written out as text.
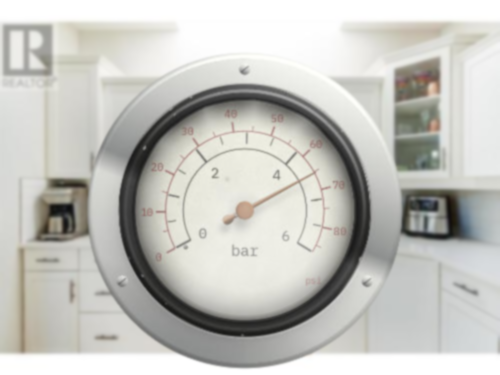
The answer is 4.5 bar
